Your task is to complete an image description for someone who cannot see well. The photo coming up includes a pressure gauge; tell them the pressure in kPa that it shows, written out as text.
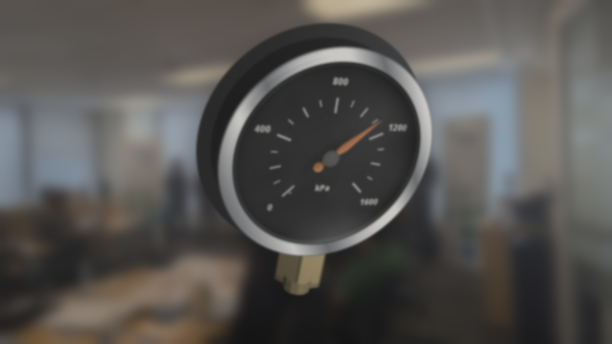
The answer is 1100 kPa
